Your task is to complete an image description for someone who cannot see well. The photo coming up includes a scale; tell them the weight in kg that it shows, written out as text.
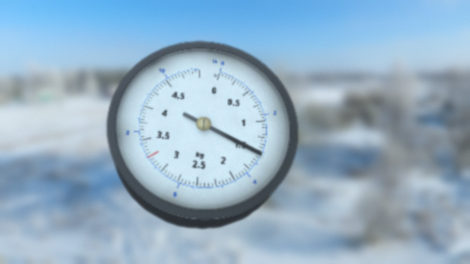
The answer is 1.5 kg
